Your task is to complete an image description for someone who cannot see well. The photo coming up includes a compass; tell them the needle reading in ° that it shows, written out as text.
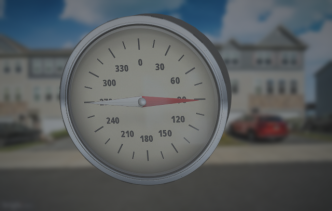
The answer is 90 °
